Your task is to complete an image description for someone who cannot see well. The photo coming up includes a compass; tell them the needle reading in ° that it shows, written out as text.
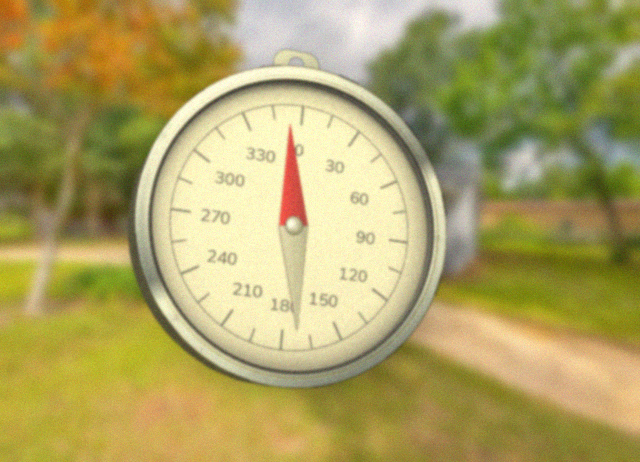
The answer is 352.5 °
